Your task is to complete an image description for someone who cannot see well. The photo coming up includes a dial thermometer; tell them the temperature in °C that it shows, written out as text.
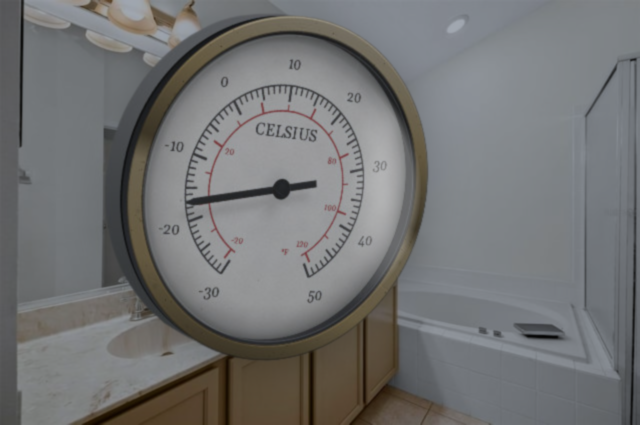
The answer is -17 °C
